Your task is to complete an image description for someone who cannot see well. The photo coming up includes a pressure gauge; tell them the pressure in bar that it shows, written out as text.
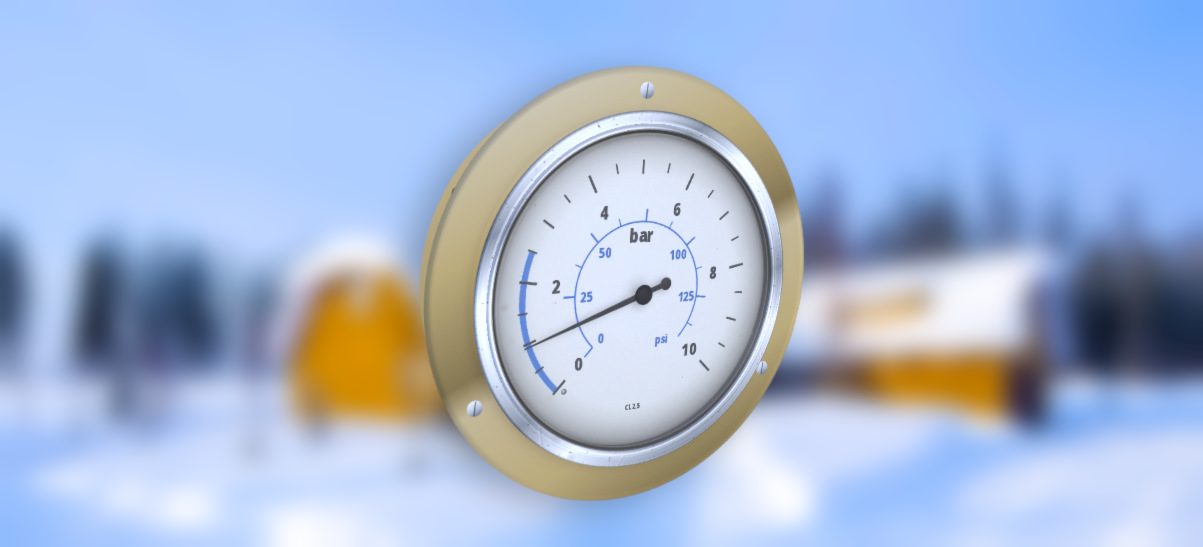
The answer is 1 bar
